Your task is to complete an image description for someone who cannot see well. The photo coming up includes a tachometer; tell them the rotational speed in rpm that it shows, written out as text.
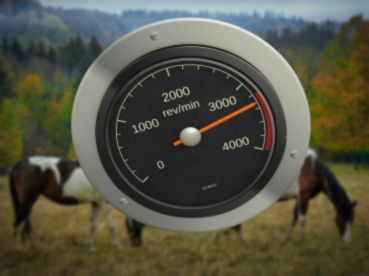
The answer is 3300 rpm
